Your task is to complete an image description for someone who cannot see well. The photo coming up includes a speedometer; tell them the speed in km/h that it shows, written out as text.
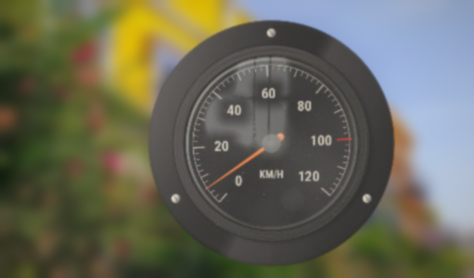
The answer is 6 km/h
